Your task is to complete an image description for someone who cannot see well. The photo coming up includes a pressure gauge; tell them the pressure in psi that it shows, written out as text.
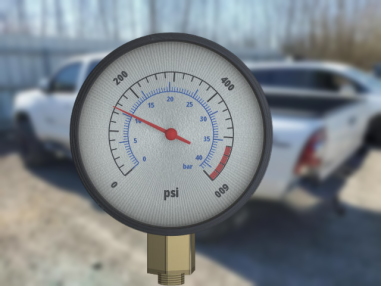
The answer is 150 psi
